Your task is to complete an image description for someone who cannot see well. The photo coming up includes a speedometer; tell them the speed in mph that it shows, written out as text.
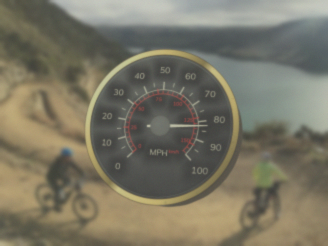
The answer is 82.5 mph
